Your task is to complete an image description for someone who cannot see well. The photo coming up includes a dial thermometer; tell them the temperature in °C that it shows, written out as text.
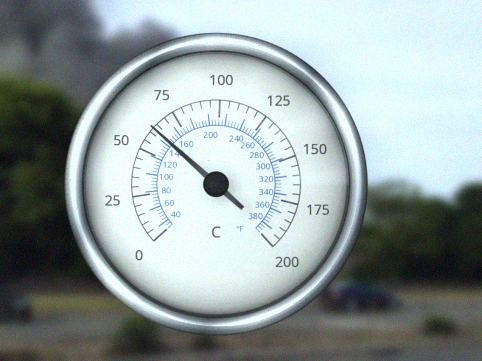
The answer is 62.5 °C
